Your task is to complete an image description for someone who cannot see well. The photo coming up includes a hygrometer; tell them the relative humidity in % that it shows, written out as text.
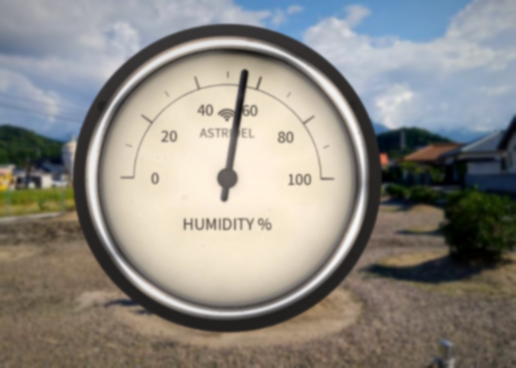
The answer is 55 %
